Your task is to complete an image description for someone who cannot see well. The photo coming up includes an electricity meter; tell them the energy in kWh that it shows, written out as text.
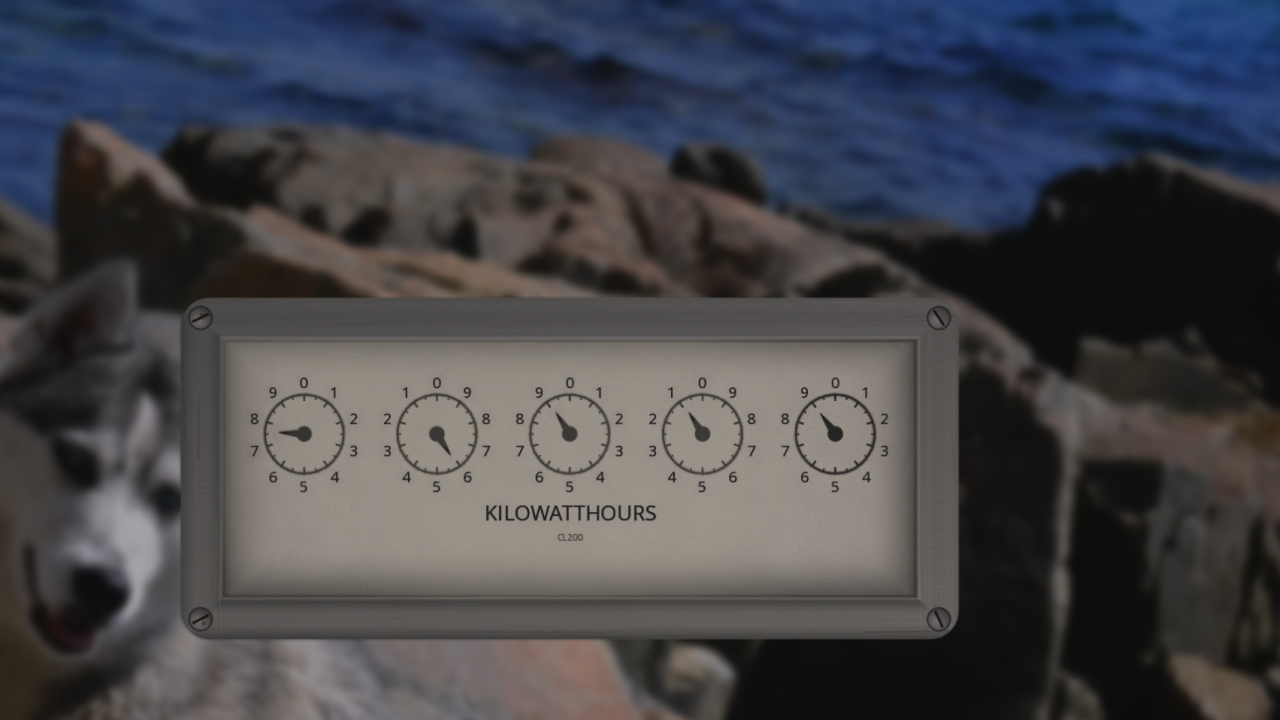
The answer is 75909 kWh
